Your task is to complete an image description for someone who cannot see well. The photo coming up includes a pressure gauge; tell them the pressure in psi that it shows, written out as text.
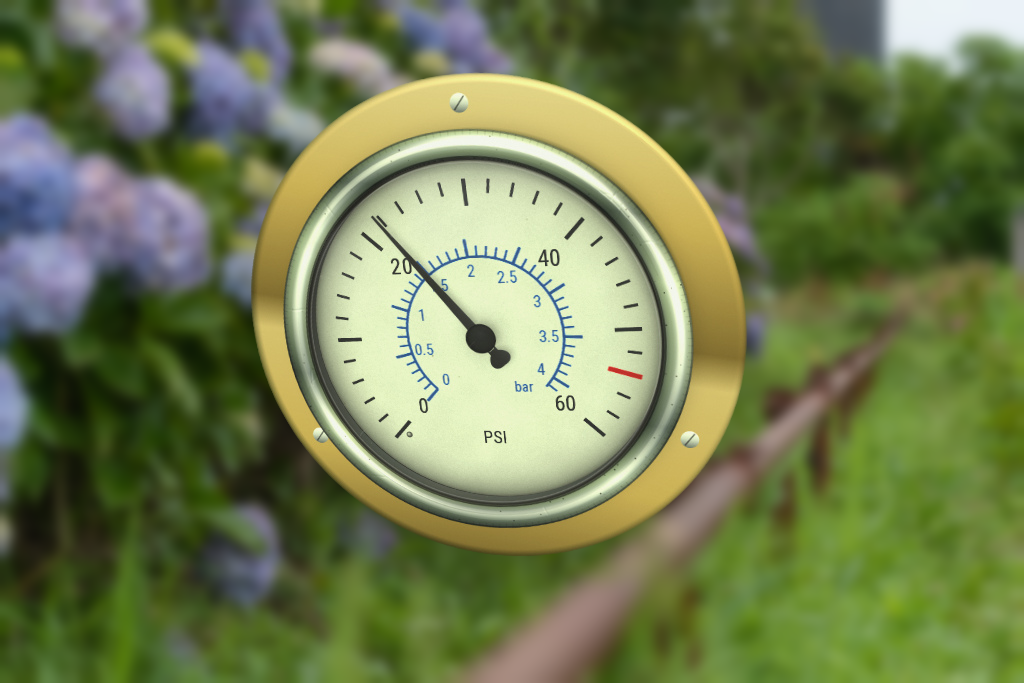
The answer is 22 psi
